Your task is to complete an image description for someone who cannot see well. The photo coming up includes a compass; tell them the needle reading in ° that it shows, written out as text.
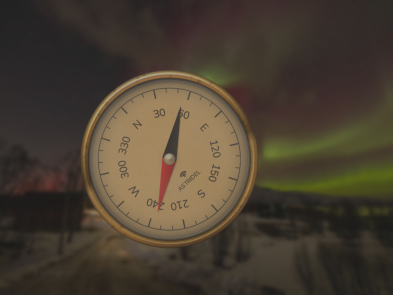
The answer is 235 °
